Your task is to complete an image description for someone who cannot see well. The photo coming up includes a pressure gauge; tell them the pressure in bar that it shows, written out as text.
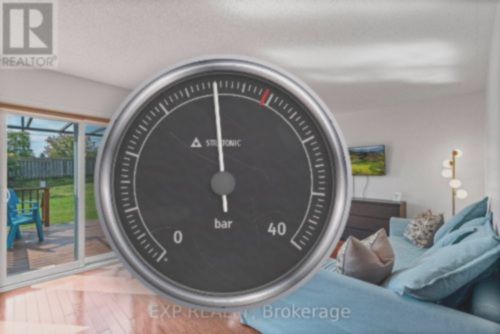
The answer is 20 bar
